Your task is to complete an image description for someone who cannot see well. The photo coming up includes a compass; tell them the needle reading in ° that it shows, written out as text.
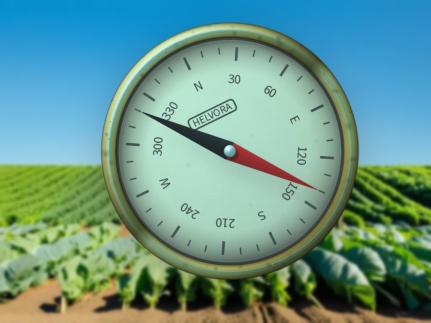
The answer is 140 °
